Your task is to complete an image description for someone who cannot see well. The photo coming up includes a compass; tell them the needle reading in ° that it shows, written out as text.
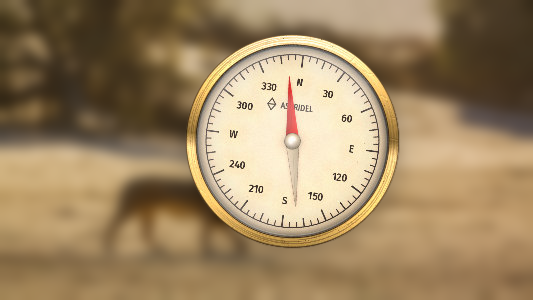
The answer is 350 °
